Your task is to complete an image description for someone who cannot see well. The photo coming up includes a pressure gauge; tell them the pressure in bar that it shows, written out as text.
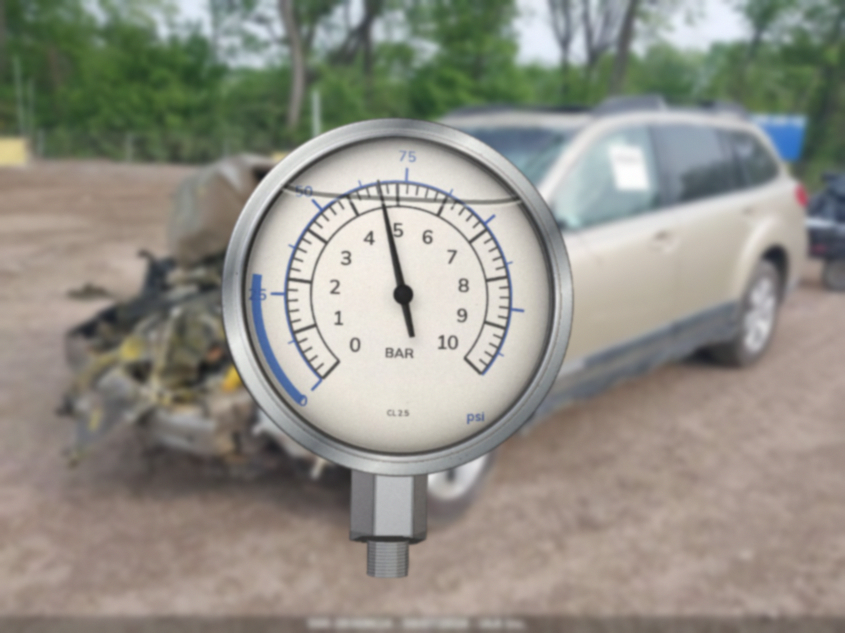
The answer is 4.6 bar
